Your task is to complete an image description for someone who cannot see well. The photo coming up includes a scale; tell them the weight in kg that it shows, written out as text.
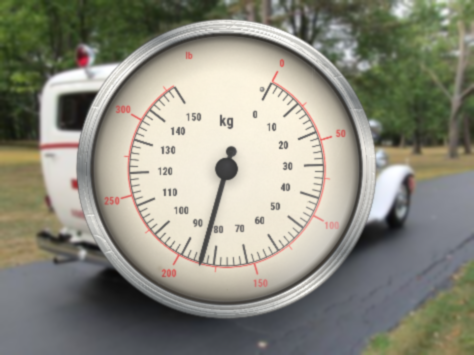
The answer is 84 kg
